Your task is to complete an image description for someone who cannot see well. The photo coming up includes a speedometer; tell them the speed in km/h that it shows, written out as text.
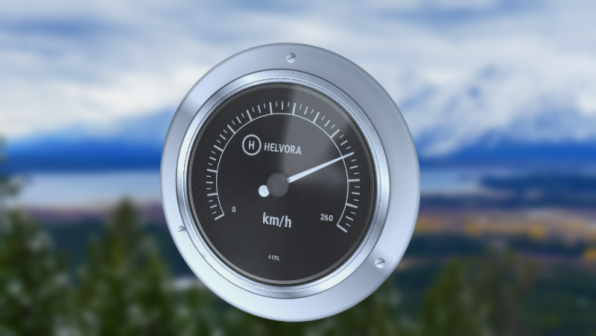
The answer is 200 km/h
